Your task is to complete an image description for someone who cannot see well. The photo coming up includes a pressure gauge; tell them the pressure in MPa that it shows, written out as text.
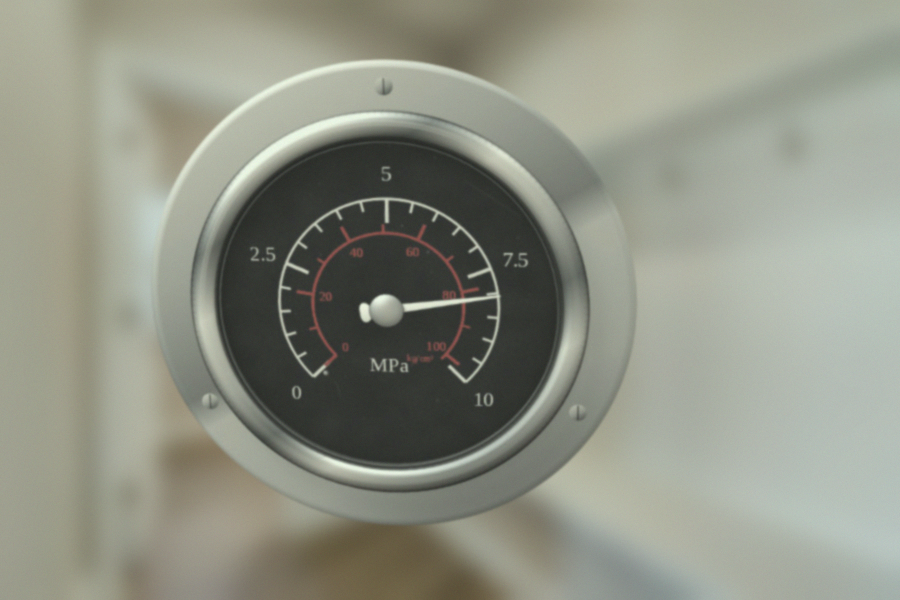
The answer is 8 MPa
